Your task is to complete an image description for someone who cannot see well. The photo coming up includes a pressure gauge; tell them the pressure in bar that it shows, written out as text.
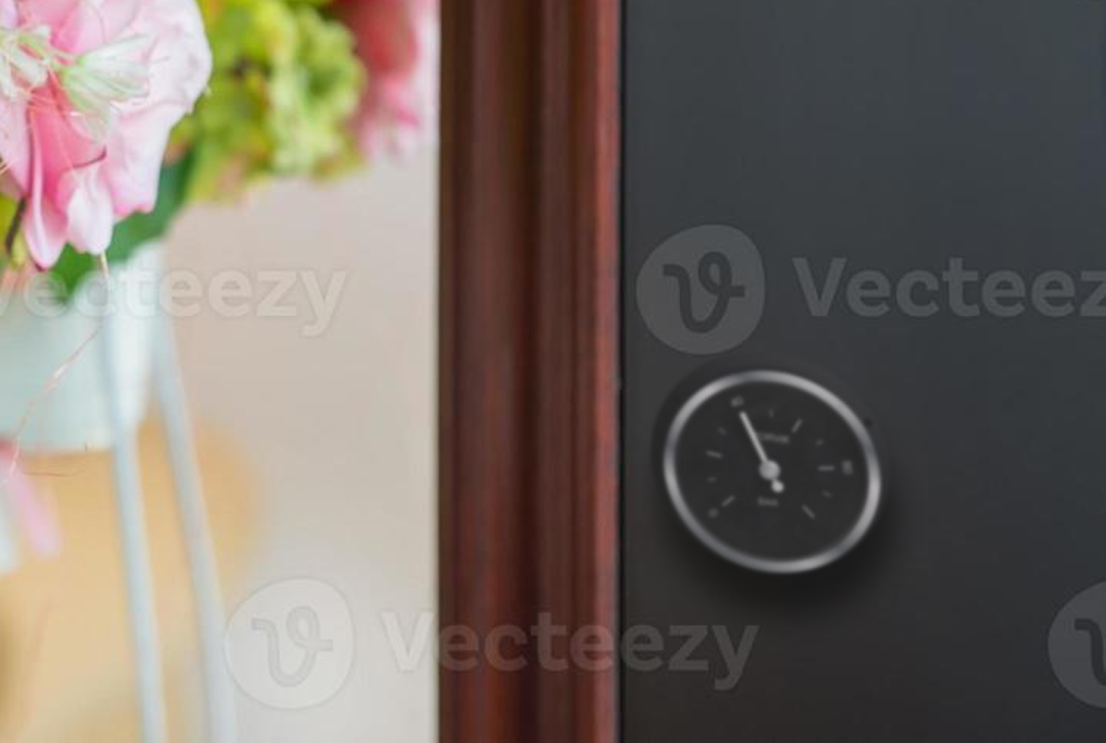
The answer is 40 bar
